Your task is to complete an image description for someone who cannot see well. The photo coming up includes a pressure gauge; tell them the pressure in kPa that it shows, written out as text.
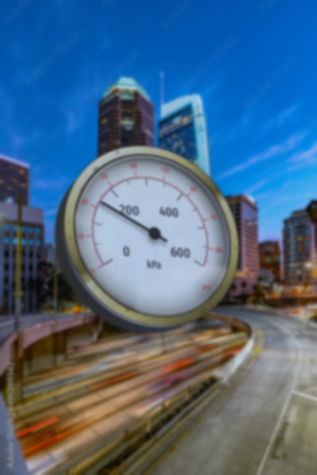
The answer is 150 kPa
